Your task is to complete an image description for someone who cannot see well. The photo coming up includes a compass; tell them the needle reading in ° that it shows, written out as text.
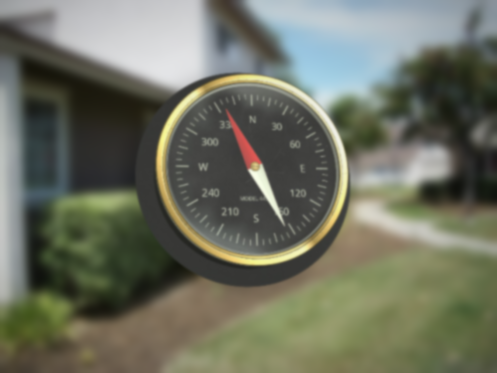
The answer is 335 °
